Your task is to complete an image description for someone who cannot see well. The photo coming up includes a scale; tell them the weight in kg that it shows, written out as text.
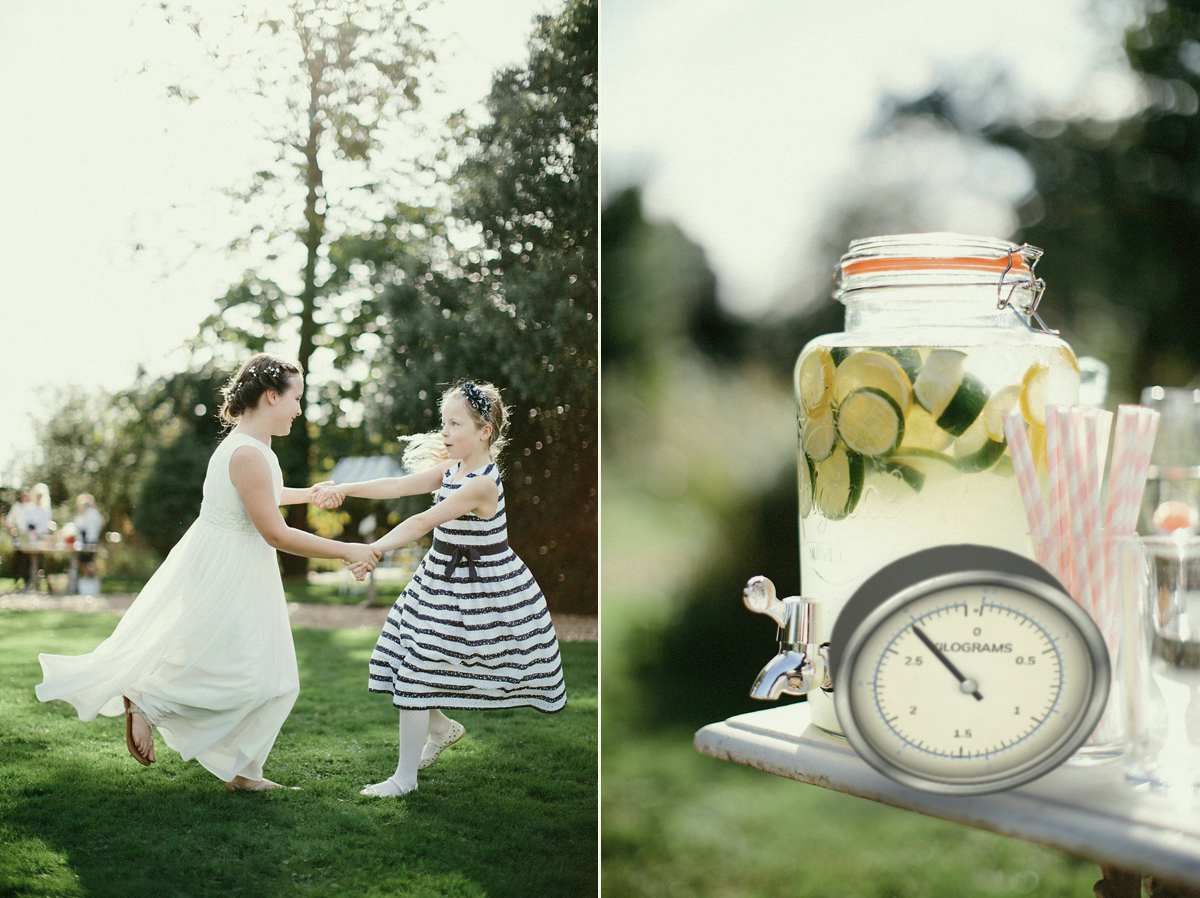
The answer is 2.7 kg
